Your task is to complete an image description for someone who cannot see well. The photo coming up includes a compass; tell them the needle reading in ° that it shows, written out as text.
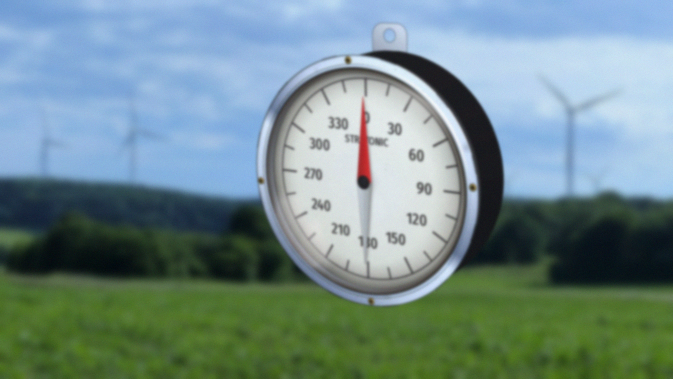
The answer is 0 °
